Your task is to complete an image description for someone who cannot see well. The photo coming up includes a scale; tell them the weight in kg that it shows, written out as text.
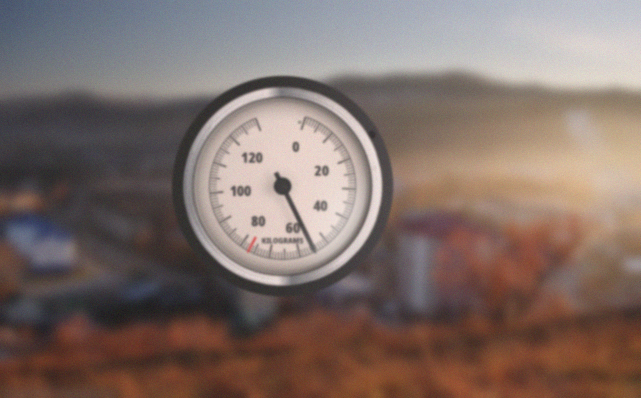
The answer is 55 kg
